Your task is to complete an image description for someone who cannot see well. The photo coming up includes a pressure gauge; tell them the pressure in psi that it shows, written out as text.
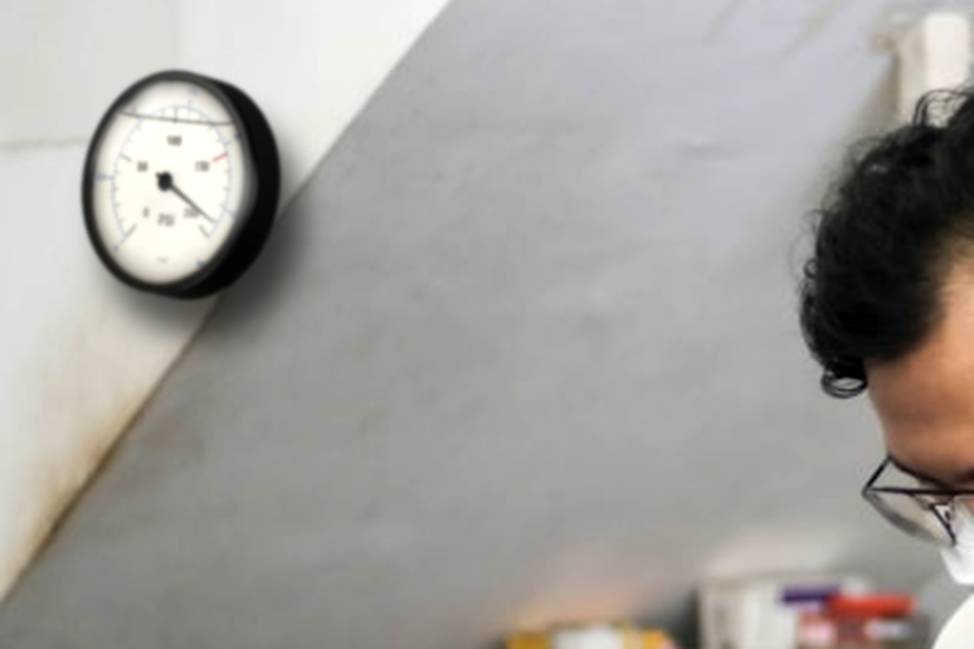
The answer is 190 psi
